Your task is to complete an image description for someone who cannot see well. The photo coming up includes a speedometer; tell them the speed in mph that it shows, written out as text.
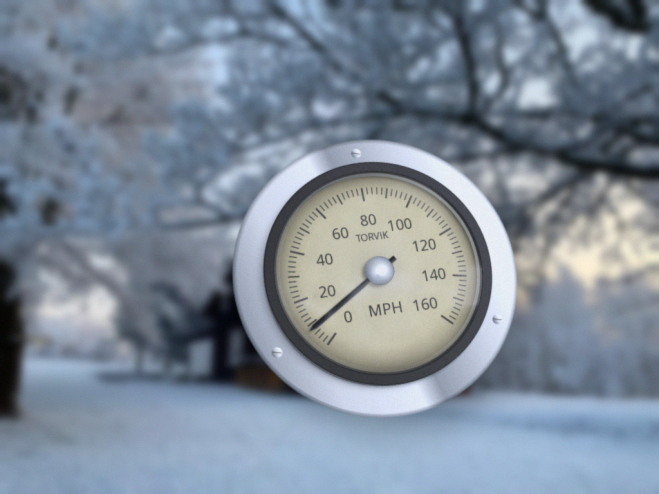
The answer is 8 mph
